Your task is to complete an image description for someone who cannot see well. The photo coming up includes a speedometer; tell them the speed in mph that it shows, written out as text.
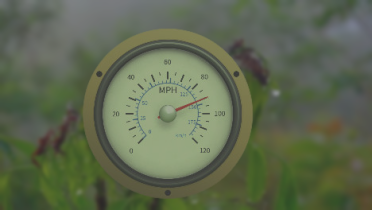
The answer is 90 mph
